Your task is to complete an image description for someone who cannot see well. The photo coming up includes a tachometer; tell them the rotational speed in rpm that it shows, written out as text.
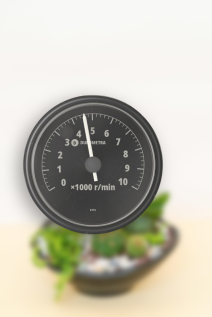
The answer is 4600 rpm
